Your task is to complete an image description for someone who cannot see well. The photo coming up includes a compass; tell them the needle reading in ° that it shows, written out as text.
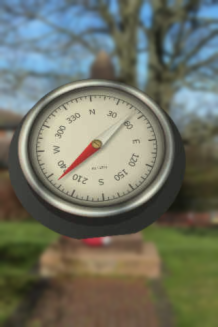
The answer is 230 °
